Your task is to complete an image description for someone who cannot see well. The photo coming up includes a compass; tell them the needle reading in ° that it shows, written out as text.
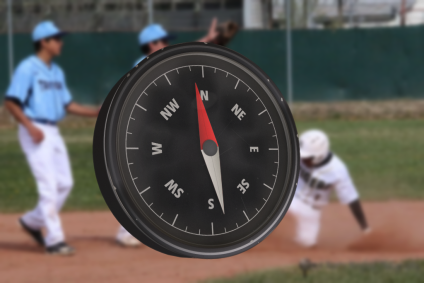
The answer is 350 °
